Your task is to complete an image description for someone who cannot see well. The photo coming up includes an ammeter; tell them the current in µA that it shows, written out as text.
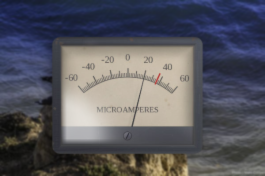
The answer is 20 µA
